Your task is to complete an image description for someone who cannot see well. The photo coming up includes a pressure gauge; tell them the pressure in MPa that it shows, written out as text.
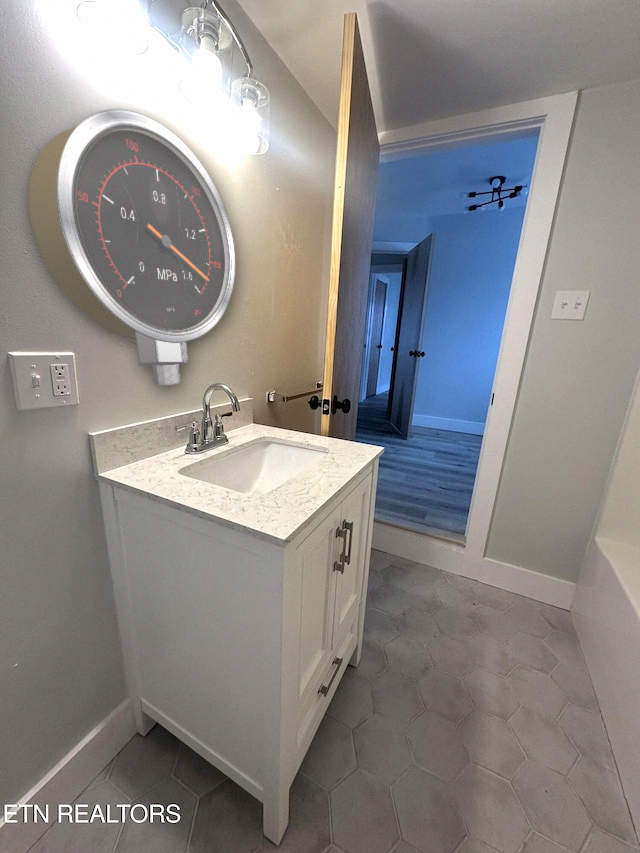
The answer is 1.5 MPa
